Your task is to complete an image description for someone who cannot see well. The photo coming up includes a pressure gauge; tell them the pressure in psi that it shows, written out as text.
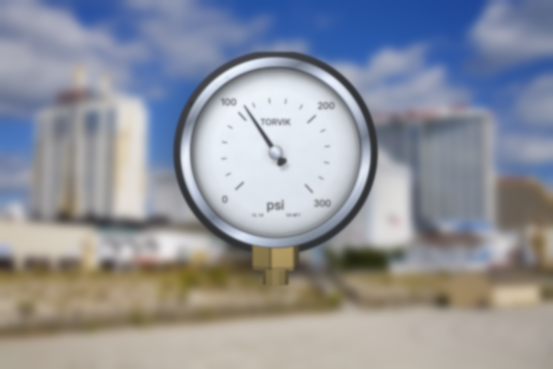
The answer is 110 psi
